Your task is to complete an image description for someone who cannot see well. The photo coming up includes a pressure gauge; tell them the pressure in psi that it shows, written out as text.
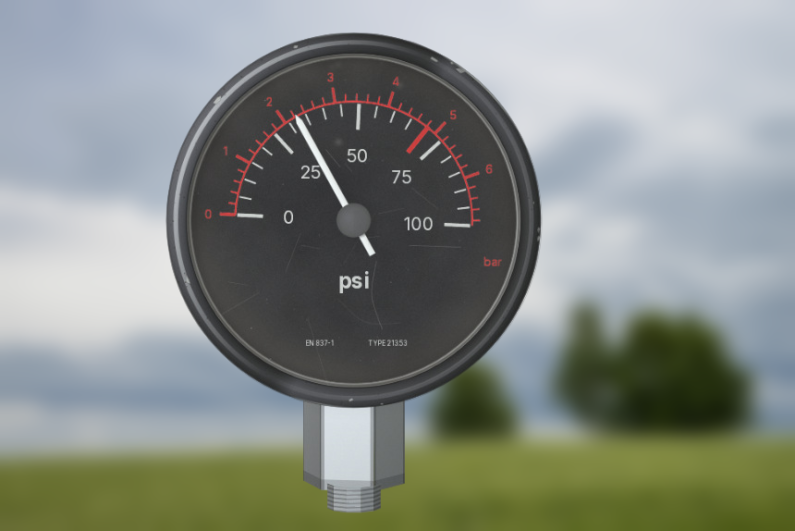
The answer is 32.5 psi
